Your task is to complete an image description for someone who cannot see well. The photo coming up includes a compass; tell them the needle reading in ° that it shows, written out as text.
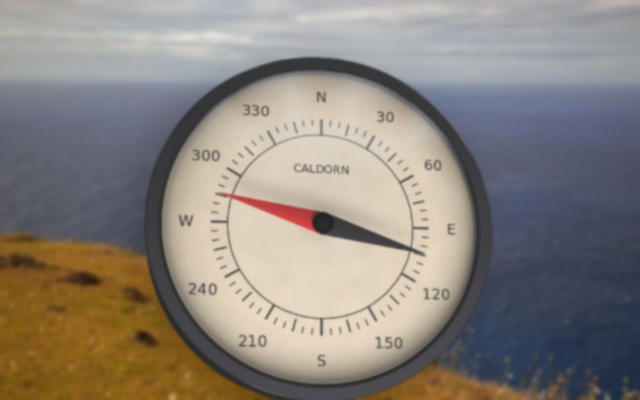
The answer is 285 °
